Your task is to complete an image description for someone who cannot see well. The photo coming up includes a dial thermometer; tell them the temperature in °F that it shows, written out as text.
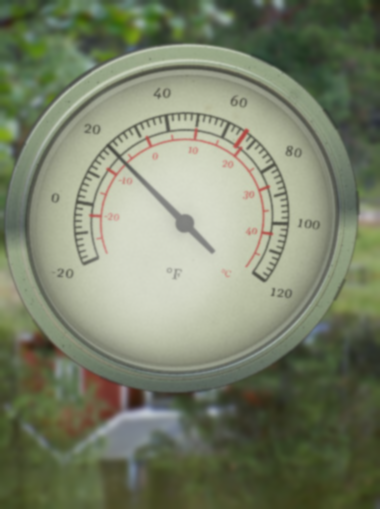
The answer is 20 °F
